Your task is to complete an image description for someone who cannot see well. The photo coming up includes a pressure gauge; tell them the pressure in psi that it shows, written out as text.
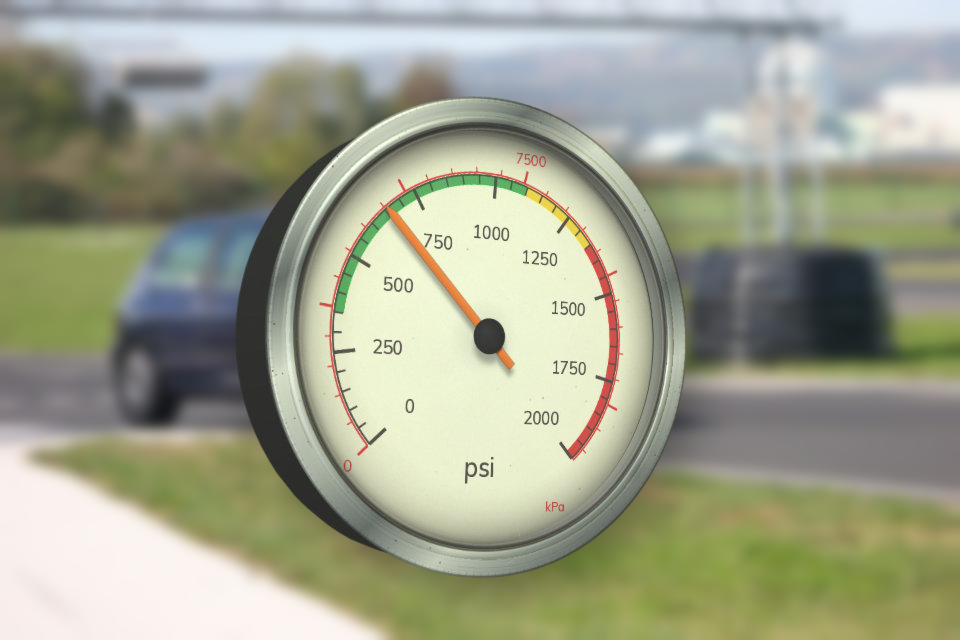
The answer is 650 psi
